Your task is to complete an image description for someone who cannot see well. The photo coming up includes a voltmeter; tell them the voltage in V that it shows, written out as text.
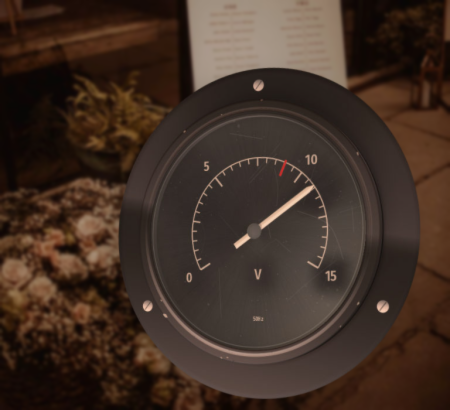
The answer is 11 V
